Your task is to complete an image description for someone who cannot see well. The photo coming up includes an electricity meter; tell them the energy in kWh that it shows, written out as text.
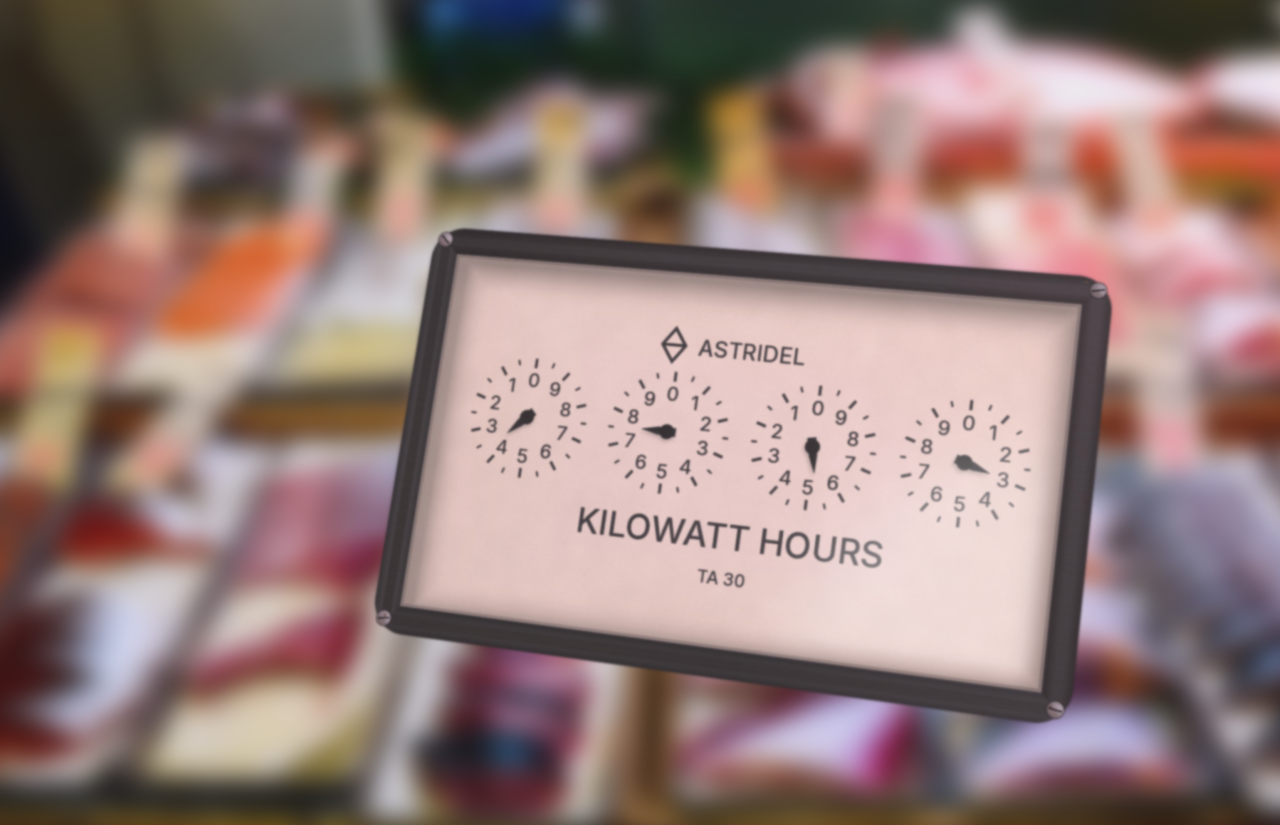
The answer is 3753 kWh
